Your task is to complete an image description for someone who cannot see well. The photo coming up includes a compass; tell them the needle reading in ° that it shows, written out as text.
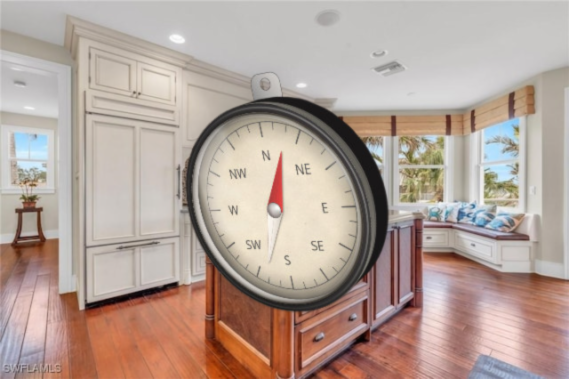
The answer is 20 °
